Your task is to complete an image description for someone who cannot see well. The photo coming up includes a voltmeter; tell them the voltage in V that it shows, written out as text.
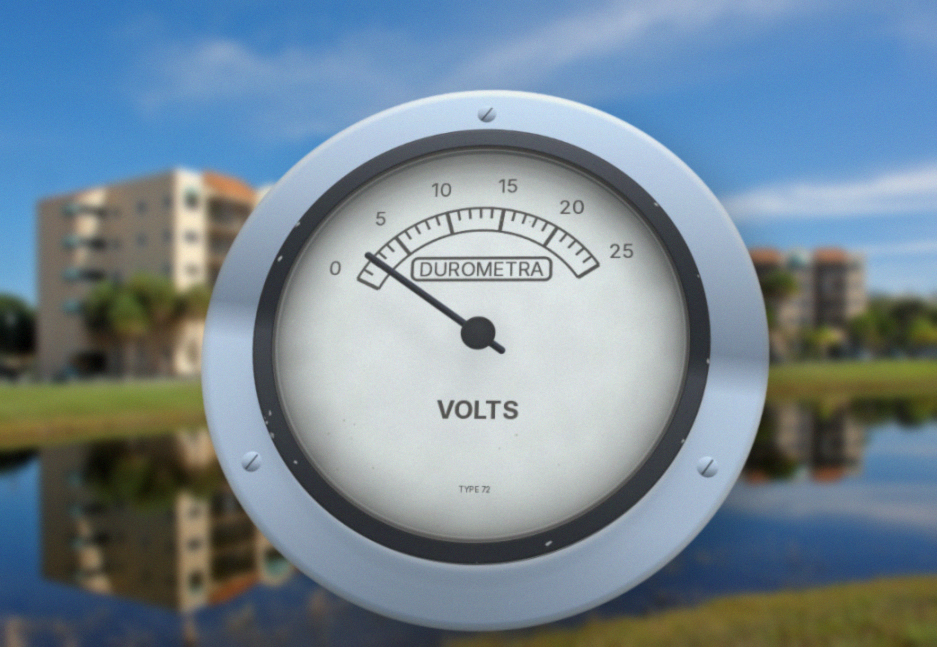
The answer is 2 V
